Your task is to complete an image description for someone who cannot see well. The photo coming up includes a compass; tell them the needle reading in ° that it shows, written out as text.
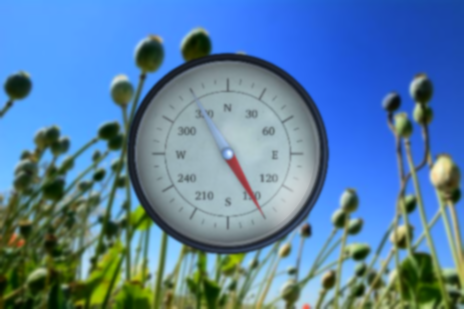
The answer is 150 °
